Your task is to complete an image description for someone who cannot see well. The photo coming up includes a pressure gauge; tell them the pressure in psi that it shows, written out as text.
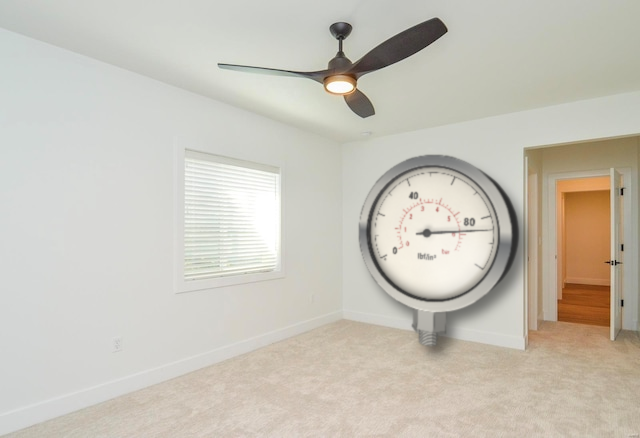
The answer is 85 psi
